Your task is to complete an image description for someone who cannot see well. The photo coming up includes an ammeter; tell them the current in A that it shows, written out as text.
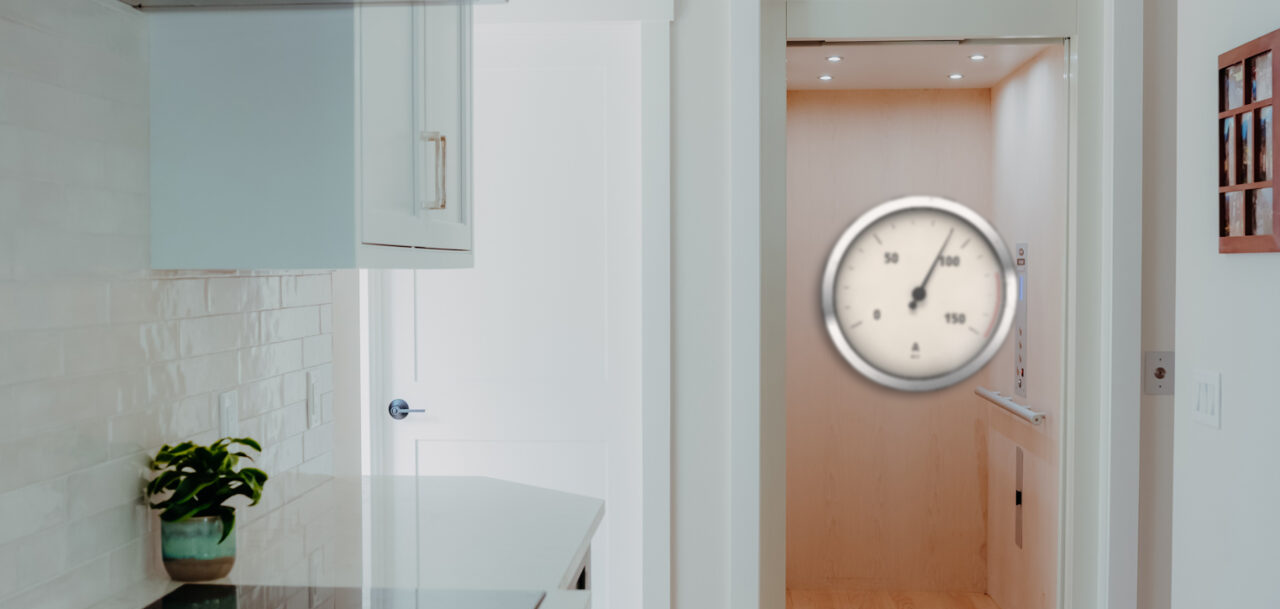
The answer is 90 A
